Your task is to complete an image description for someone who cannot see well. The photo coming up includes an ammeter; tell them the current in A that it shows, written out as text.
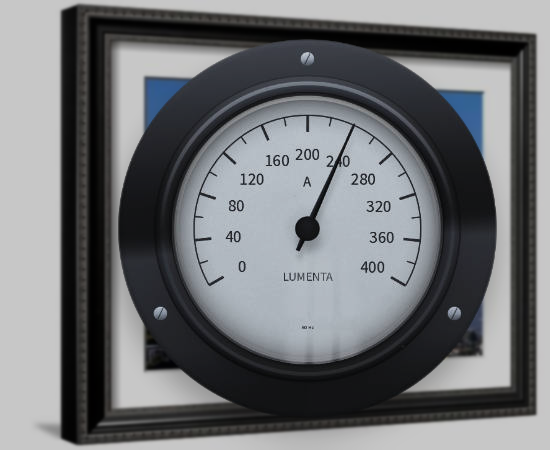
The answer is 240 A
